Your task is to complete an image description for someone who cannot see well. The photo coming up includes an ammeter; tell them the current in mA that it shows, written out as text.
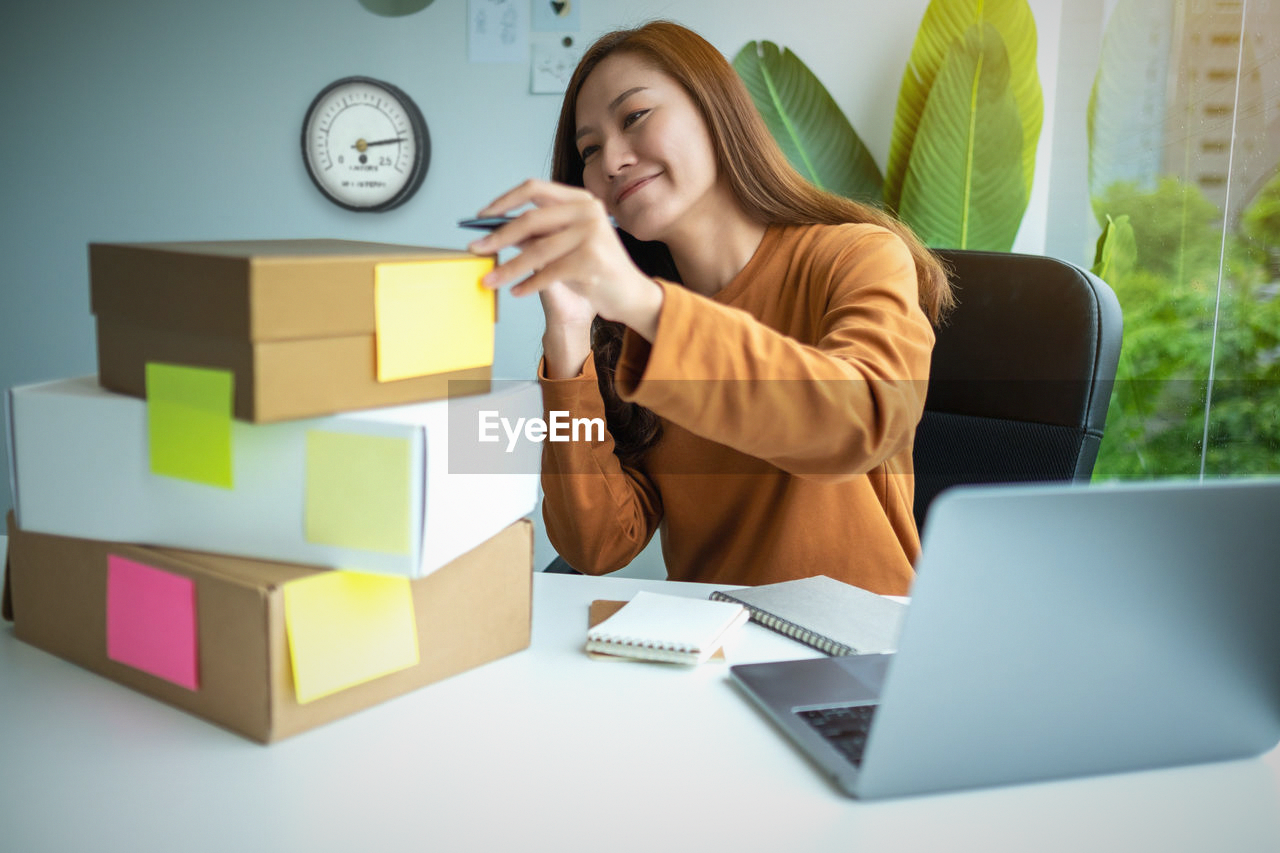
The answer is 2.1 mA
